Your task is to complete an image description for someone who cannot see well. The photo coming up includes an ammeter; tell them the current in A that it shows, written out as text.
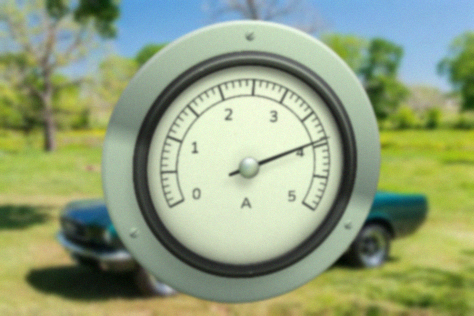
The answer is 3.9 A
